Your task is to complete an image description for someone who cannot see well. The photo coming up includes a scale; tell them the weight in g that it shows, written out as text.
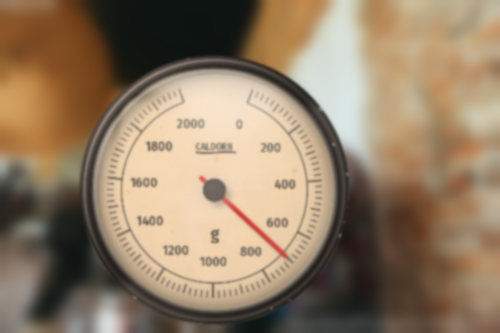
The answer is 700 g
